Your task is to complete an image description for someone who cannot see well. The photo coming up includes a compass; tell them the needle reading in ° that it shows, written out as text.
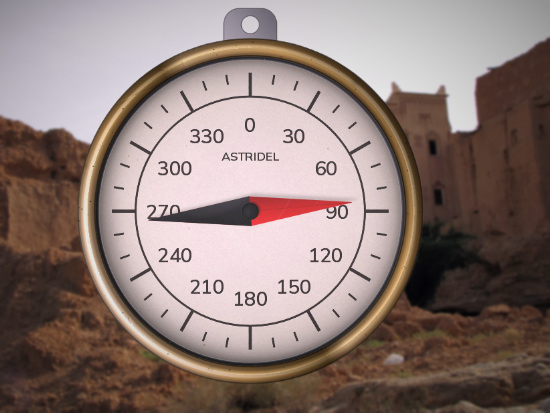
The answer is 85 °
